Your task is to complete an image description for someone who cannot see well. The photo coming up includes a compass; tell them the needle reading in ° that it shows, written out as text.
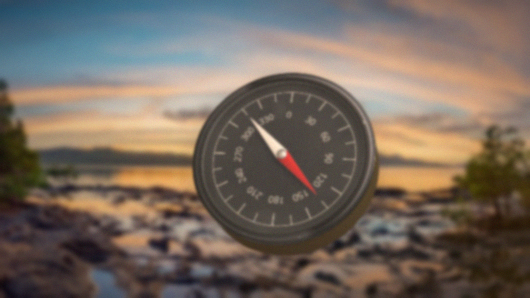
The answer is 135 °
